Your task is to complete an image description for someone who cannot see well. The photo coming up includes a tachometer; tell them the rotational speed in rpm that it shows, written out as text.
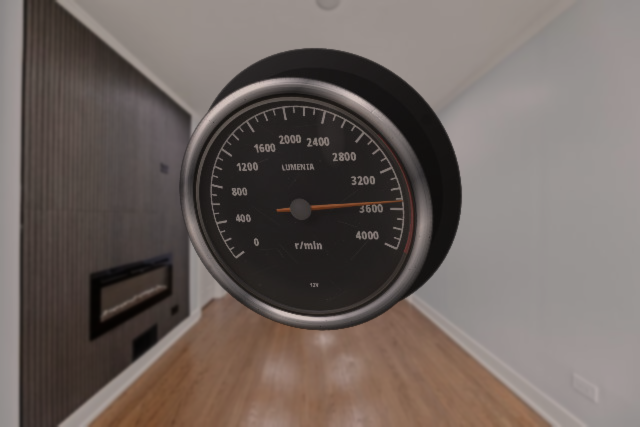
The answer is 3500 rpm
